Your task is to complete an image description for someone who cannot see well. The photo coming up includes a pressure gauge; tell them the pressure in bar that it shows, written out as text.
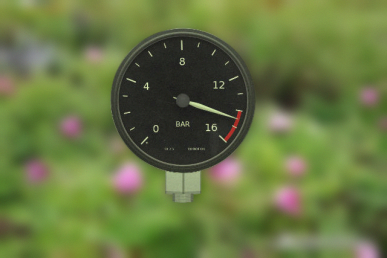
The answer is 14.5 bar
